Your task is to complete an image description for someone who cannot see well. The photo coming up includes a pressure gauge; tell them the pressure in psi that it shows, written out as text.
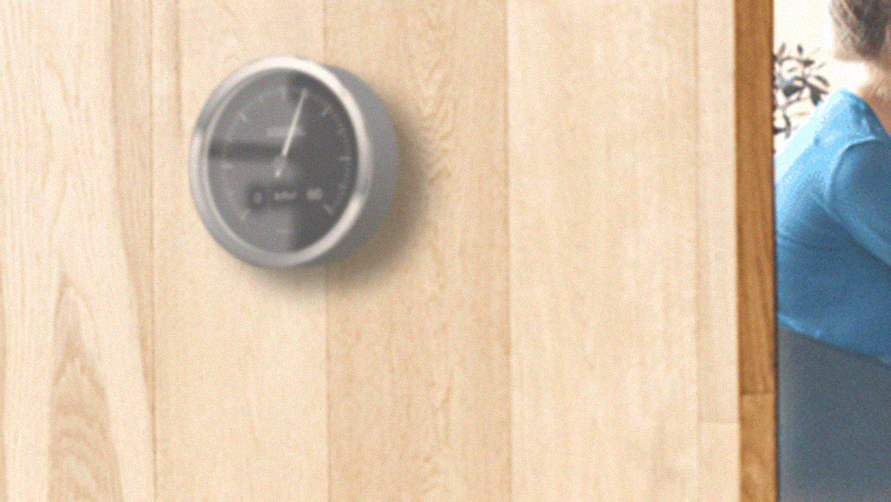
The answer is 35 psi
